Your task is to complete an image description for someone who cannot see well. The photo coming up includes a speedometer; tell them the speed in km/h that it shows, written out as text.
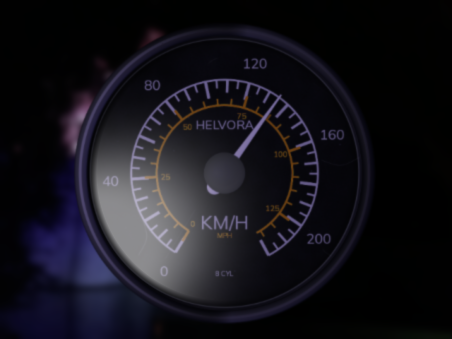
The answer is 135 km/h
